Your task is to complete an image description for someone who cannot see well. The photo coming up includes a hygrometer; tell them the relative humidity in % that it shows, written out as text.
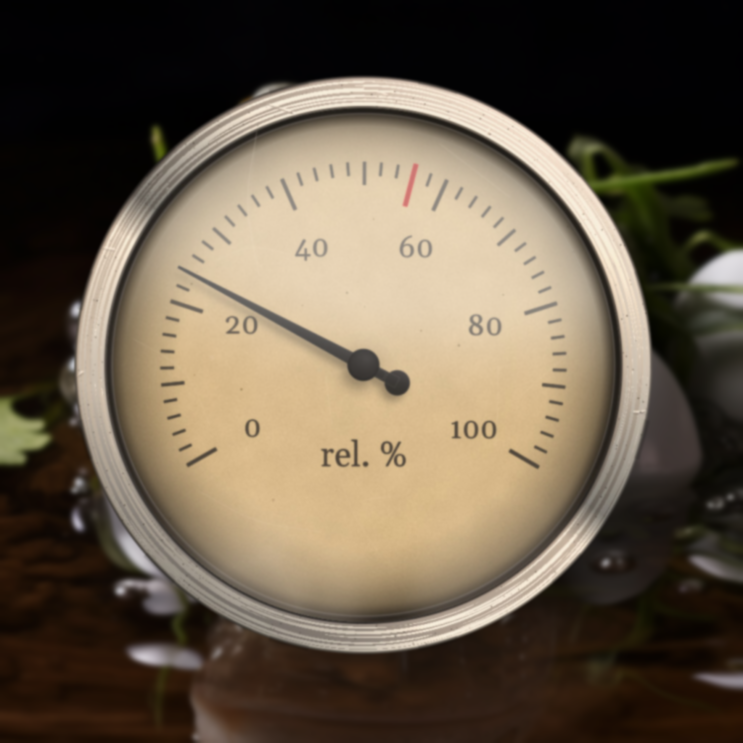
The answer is 24 %
